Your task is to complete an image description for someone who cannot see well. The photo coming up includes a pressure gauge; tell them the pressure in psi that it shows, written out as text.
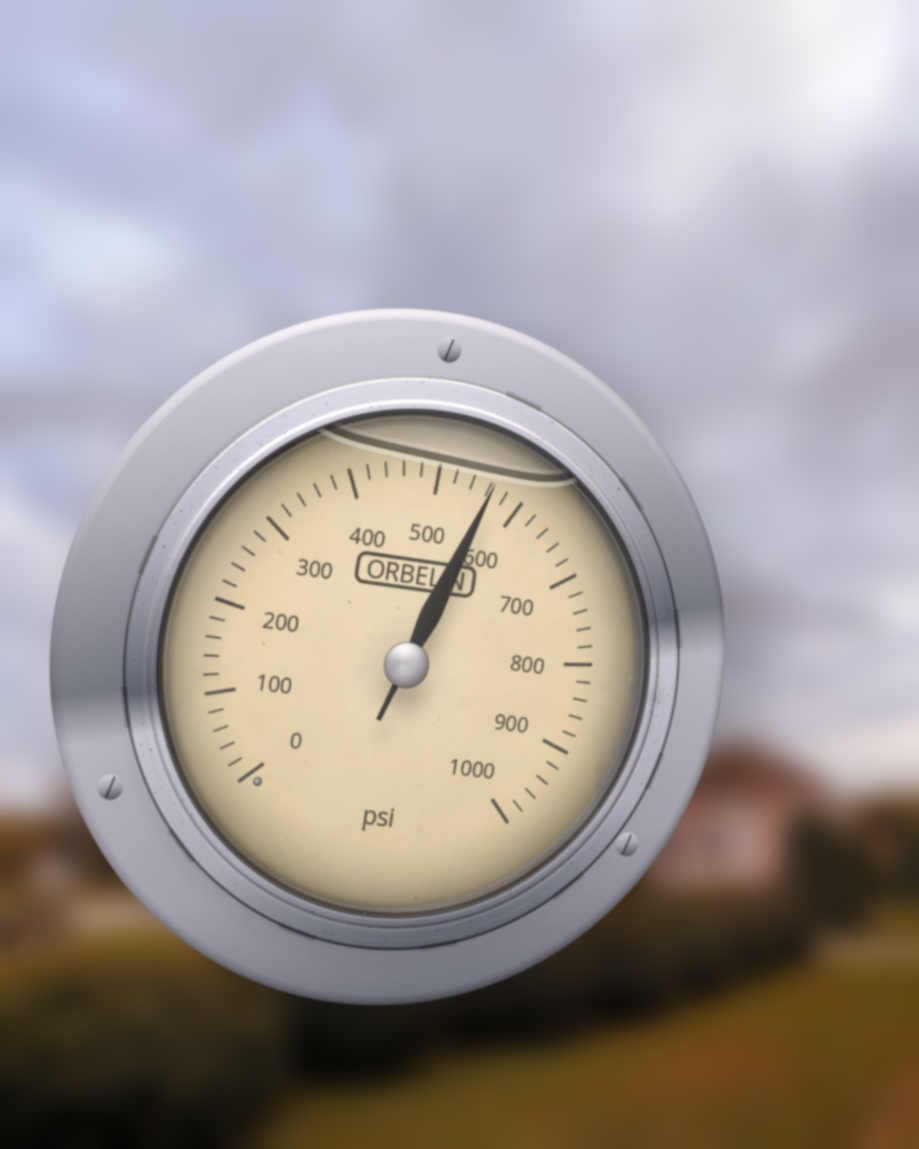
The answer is 560 psi
